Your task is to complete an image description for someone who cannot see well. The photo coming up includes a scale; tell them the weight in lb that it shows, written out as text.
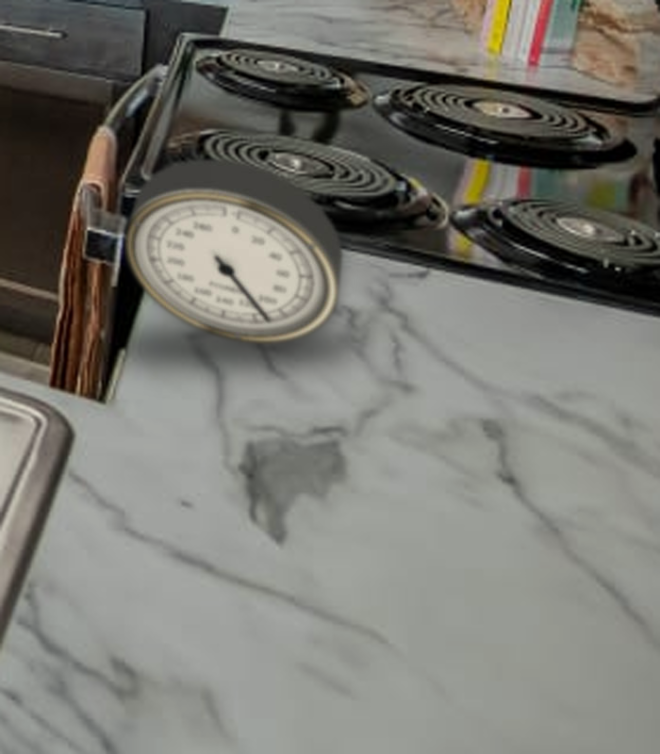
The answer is 110 lb
